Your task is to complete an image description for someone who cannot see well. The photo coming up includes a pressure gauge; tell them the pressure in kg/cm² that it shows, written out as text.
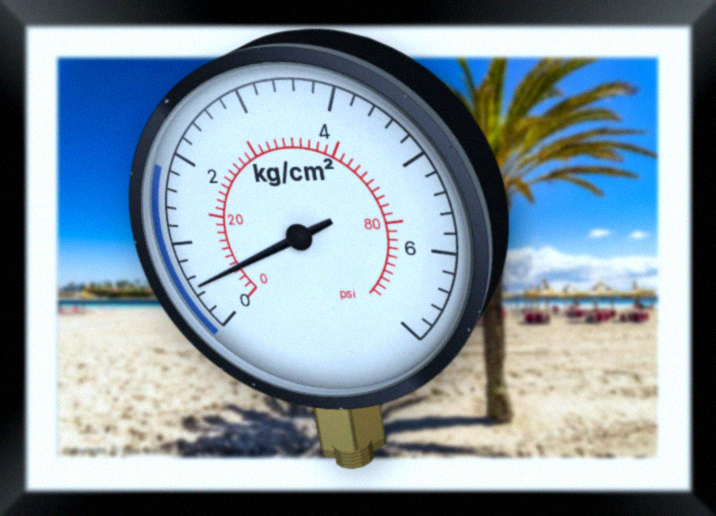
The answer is 0.5 kg/cm²
